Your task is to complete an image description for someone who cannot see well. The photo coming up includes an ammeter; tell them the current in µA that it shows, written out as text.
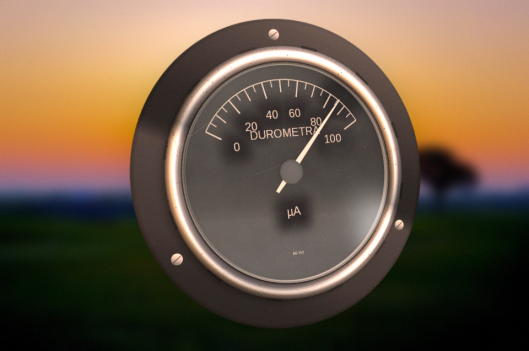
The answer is 85 µA
